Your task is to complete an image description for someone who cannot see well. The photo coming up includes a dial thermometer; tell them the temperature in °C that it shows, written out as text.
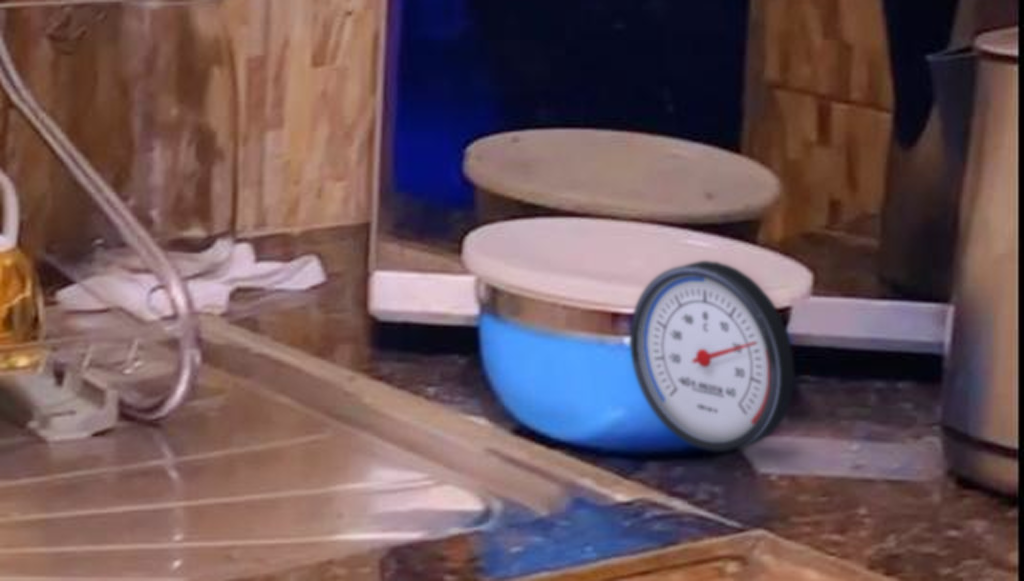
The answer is 20 °C
